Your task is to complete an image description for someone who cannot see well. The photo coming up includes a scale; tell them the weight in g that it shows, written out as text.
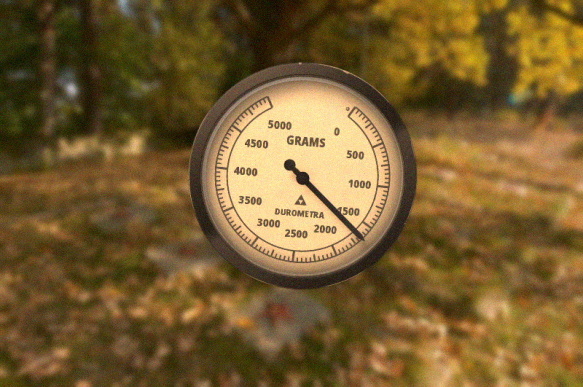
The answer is 1650 g
